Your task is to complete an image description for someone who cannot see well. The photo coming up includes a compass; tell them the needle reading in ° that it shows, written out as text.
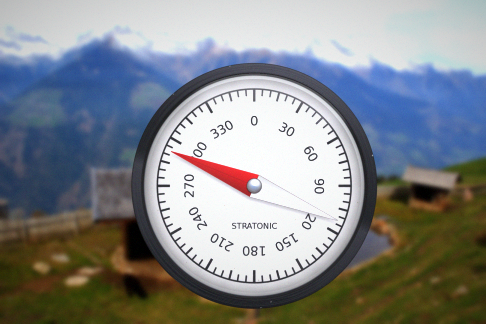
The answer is 292.5 °
